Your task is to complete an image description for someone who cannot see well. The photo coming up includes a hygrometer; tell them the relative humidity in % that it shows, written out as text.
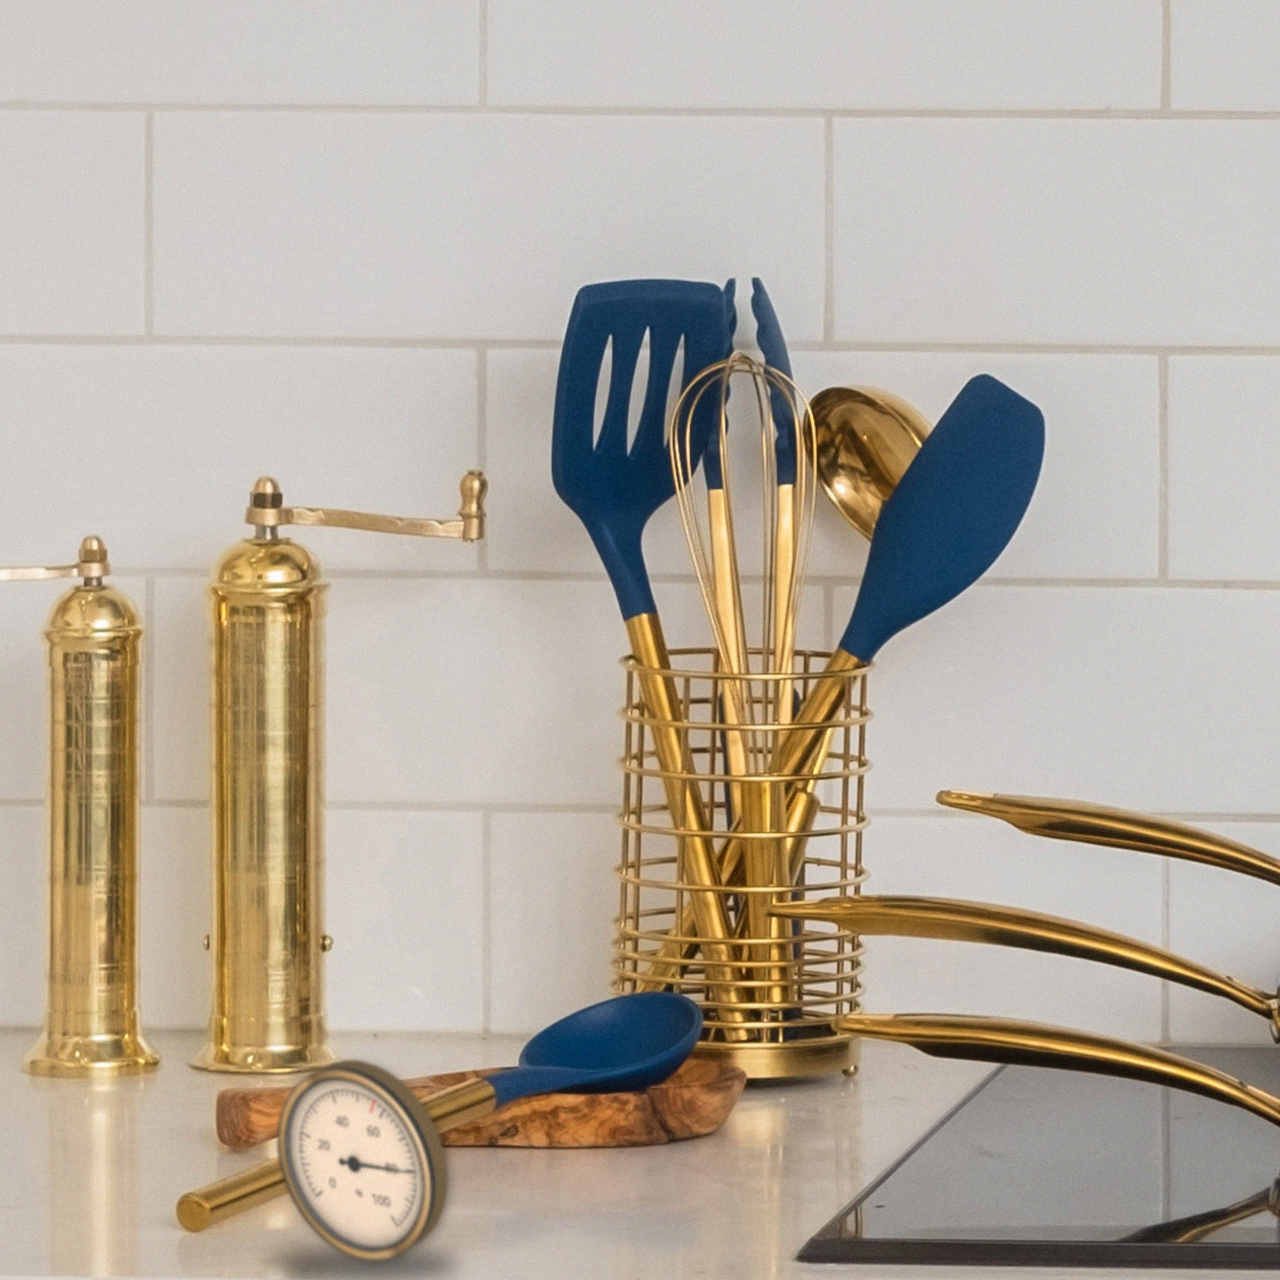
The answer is 80 %
